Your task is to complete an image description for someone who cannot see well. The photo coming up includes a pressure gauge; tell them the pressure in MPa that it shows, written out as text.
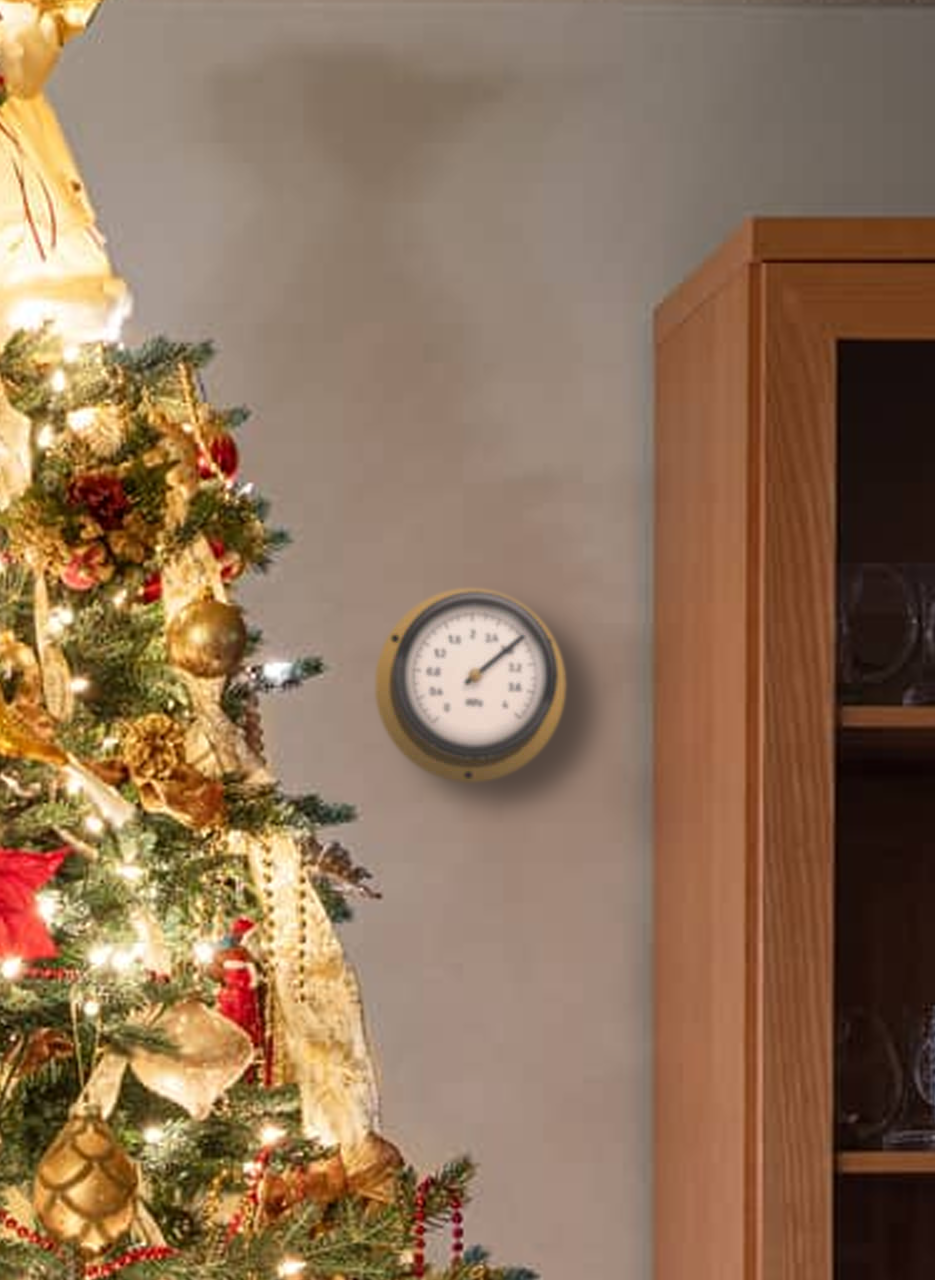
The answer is 2.8 MPa
